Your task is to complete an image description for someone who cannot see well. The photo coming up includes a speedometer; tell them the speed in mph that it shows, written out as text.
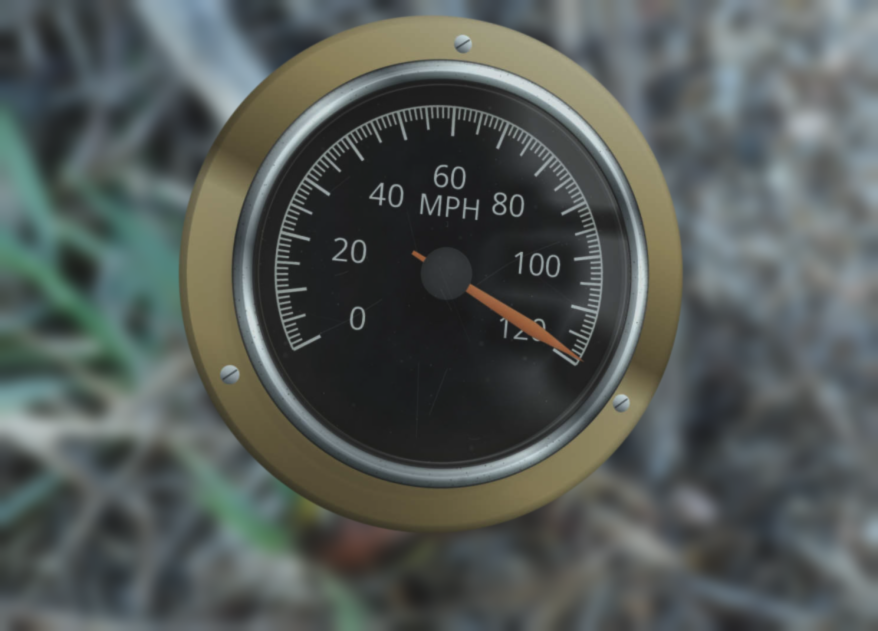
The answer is 119 mph
